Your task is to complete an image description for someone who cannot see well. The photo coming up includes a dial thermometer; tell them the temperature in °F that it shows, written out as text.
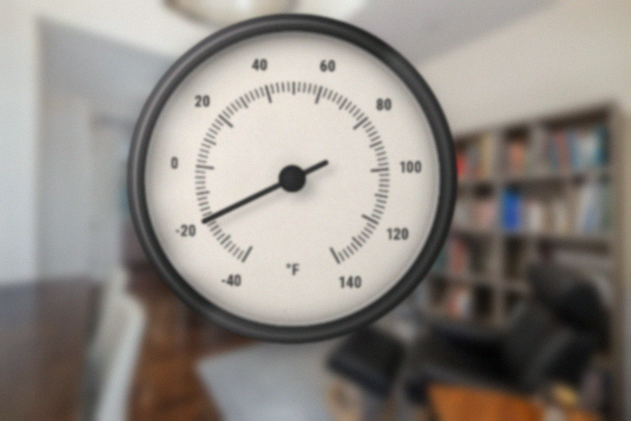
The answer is -20 °F
